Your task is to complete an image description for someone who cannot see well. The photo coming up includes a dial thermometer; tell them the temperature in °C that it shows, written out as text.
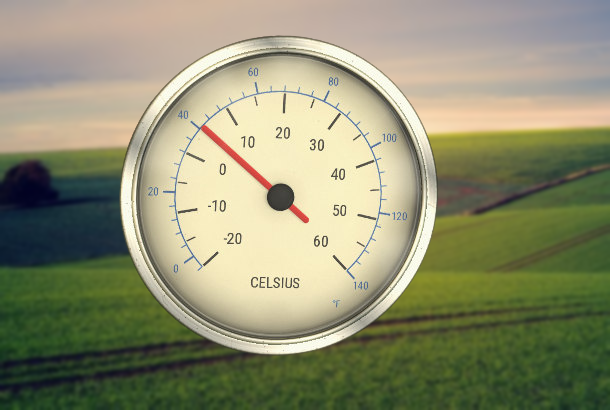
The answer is 5 °C
